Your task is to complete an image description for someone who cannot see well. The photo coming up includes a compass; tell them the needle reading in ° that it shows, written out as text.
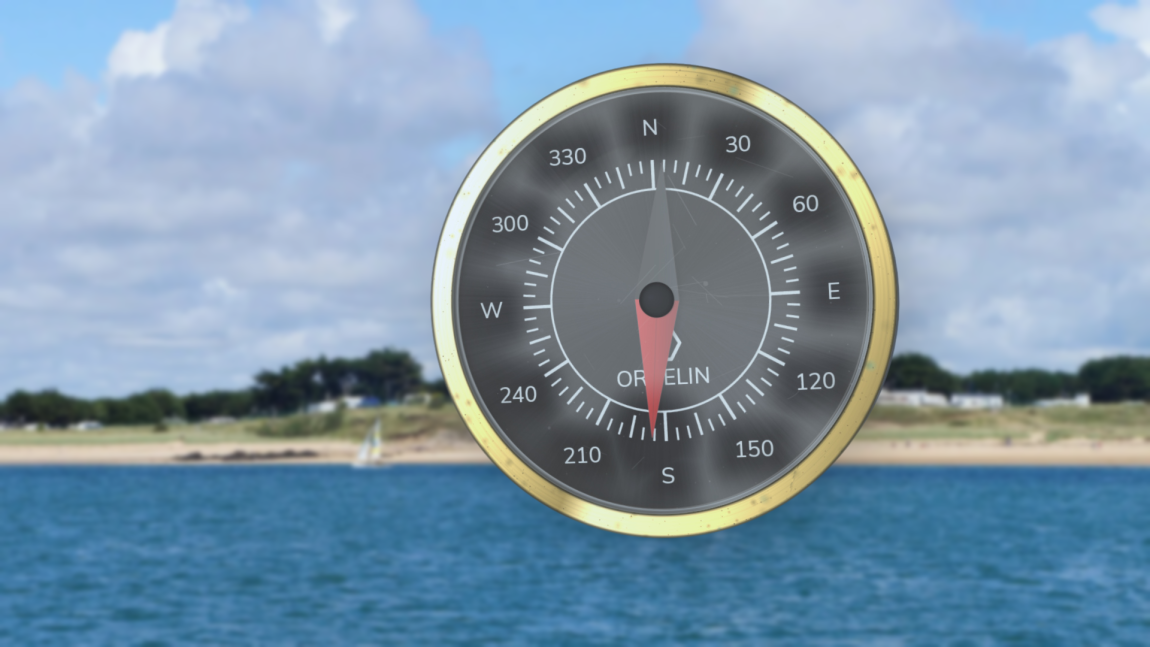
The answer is 185 °
